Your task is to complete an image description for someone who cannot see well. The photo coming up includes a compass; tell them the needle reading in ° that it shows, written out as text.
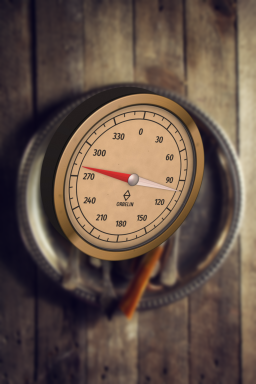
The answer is 280 °
